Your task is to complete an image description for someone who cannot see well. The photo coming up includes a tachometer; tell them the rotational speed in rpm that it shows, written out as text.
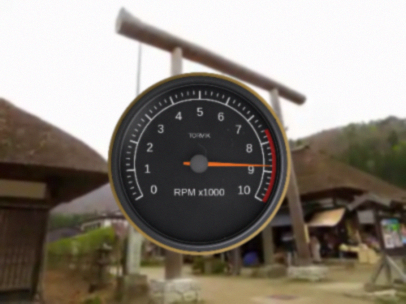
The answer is 8800 rpm
